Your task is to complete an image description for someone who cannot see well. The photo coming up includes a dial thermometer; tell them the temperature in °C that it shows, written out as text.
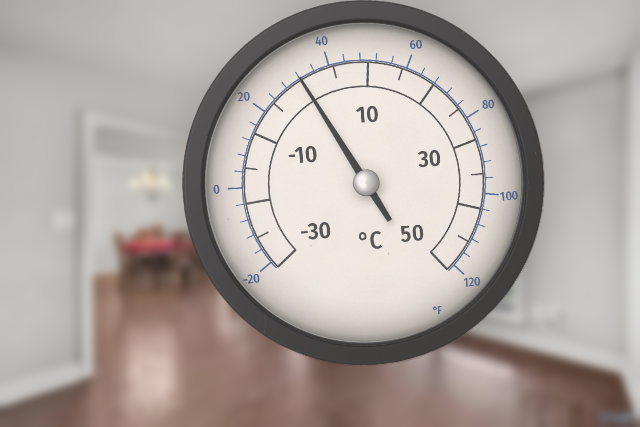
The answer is 0 °C
